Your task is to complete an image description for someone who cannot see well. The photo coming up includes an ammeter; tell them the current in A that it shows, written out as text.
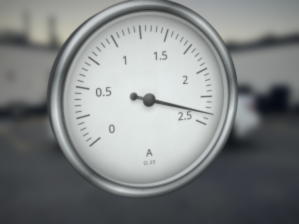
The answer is 2.4 A
